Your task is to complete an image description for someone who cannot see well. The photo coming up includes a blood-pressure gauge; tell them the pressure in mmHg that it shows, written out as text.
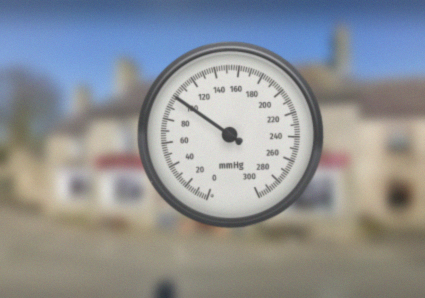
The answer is 100 mmHg
